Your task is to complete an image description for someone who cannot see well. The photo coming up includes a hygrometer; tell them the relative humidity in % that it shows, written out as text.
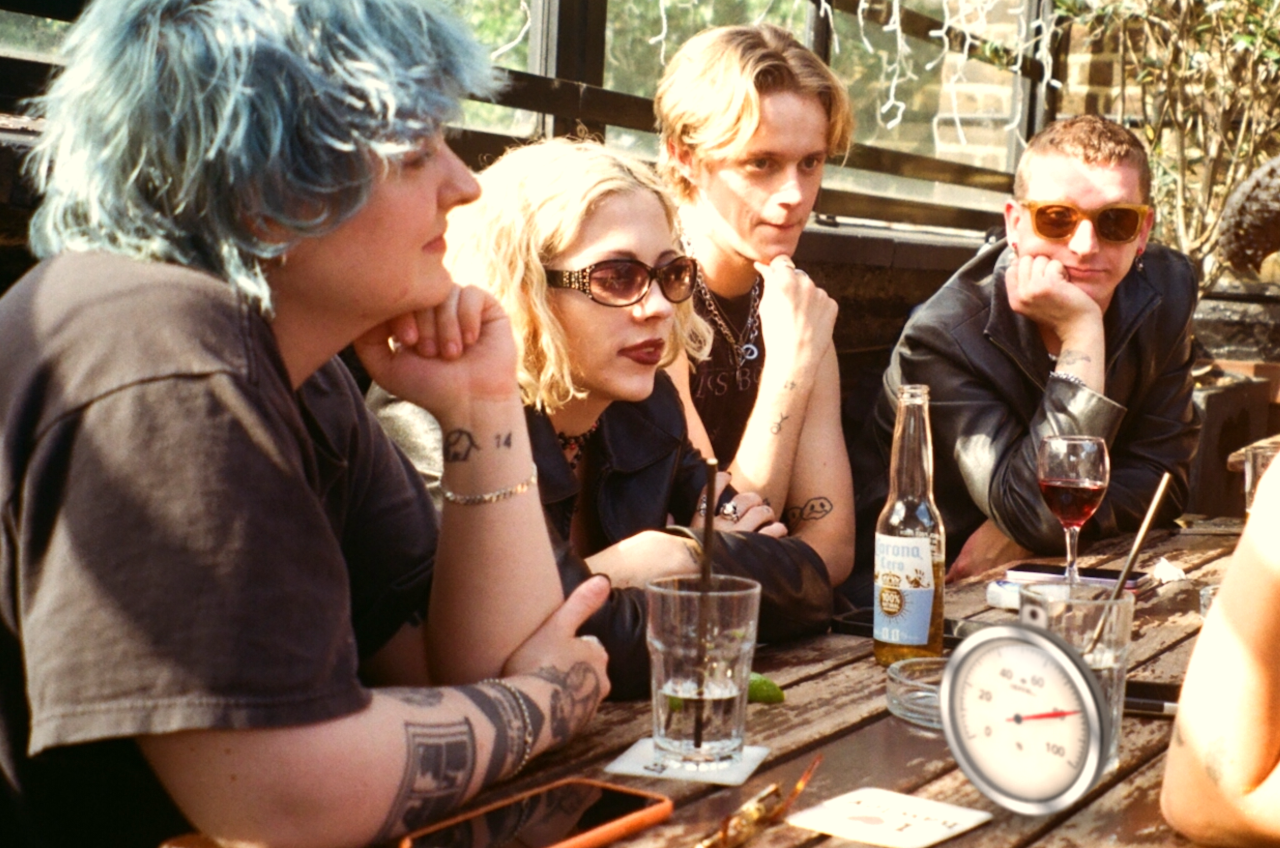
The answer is 80 %
